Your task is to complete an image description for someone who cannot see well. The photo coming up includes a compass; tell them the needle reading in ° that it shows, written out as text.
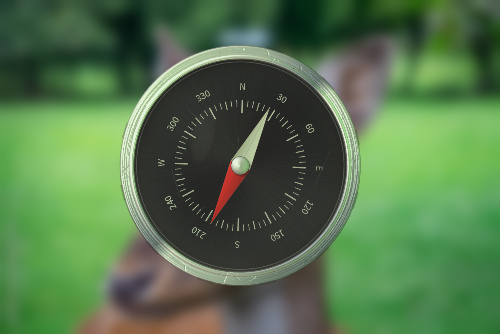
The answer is 205 °
